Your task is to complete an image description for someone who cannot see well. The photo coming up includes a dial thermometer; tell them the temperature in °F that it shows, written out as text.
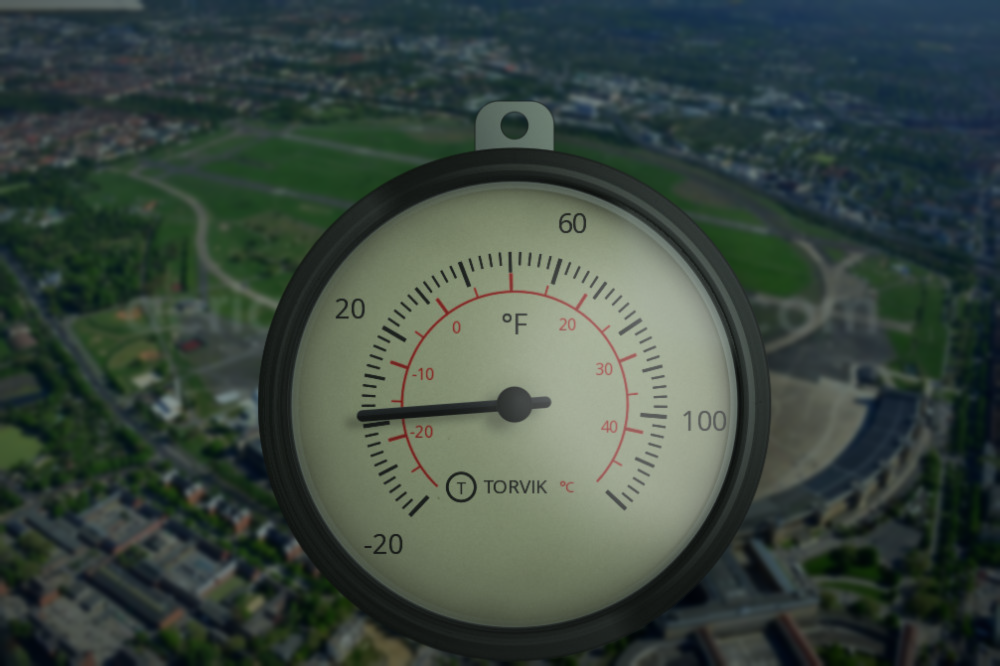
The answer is 2 °F
